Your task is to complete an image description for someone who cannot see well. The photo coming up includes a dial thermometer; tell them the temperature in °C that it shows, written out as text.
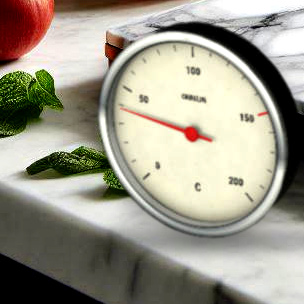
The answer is 40 °C
